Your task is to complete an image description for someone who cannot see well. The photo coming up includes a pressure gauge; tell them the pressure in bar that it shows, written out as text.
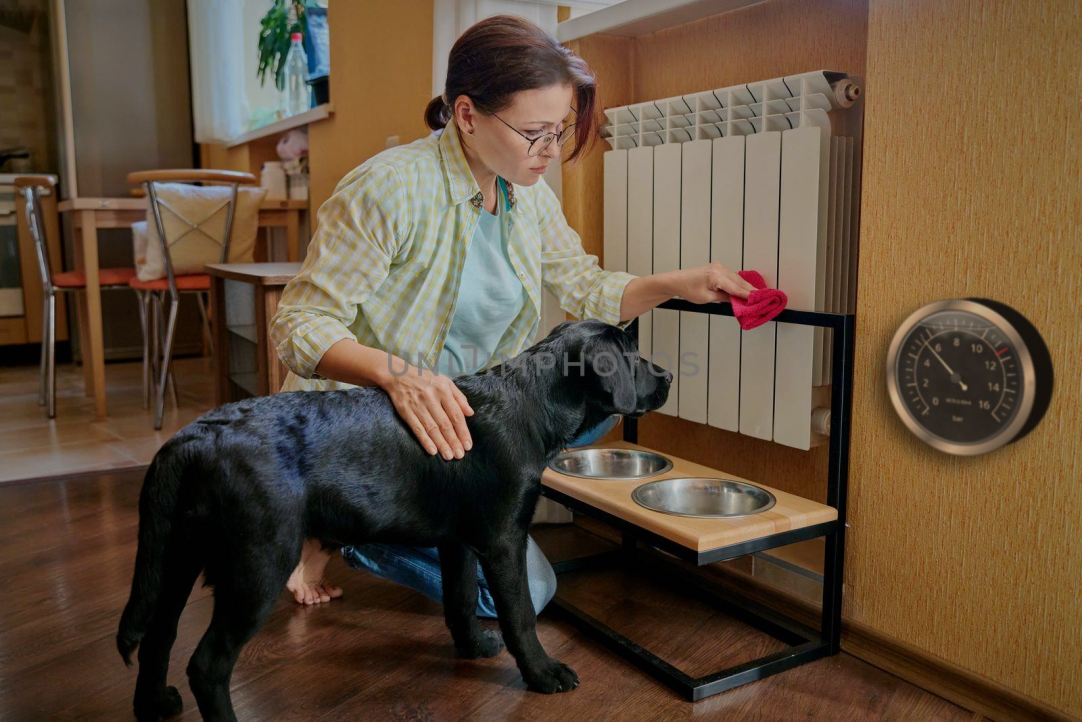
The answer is 5.5 bar
